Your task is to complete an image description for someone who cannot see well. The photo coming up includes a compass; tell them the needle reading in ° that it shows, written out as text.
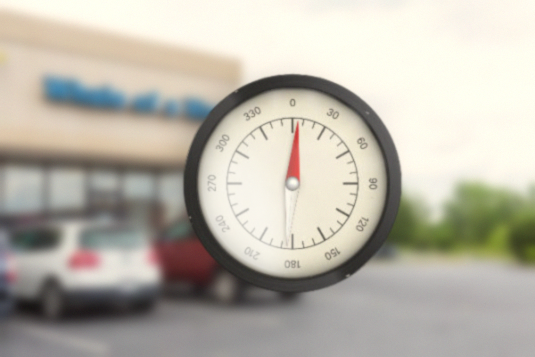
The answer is 5 °
